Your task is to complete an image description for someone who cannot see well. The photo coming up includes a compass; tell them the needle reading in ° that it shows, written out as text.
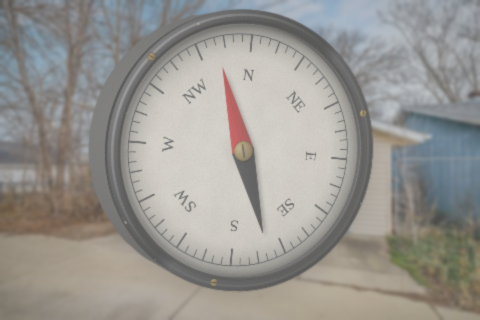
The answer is 340 °
